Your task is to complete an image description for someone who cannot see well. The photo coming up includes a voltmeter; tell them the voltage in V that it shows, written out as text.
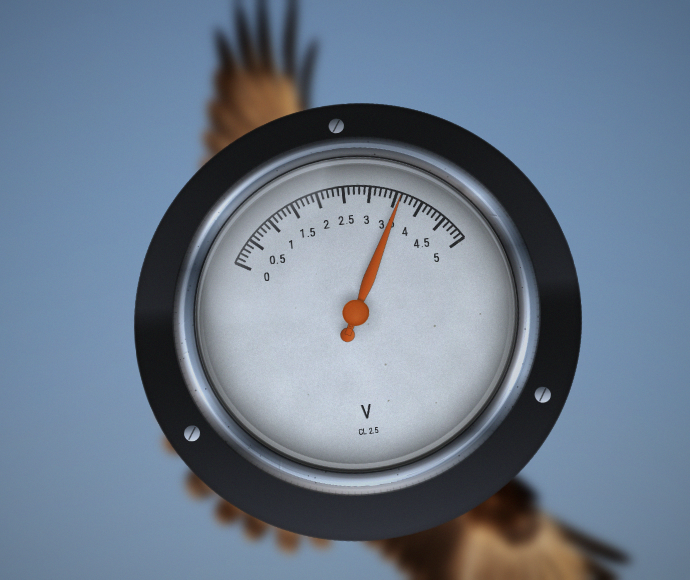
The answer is 3.6 V
